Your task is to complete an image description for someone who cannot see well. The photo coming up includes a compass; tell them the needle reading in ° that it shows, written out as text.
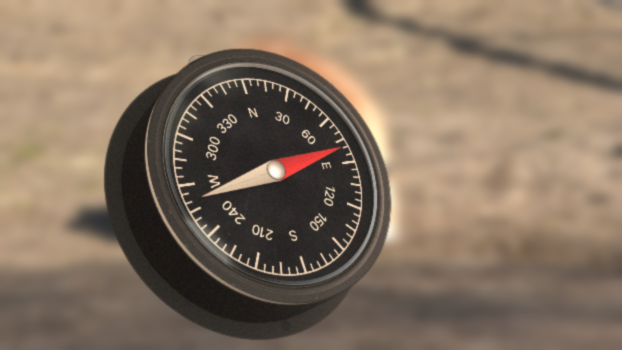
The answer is 80 °
